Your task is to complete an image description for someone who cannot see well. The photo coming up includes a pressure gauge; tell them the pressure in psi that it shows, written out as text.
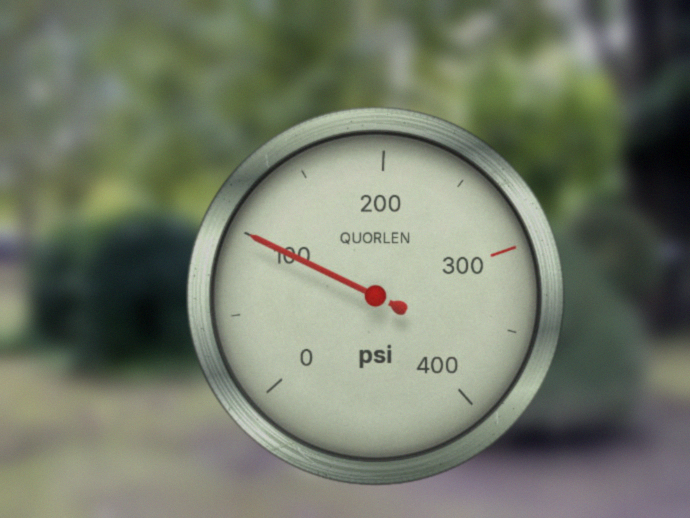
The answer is 100 psi
